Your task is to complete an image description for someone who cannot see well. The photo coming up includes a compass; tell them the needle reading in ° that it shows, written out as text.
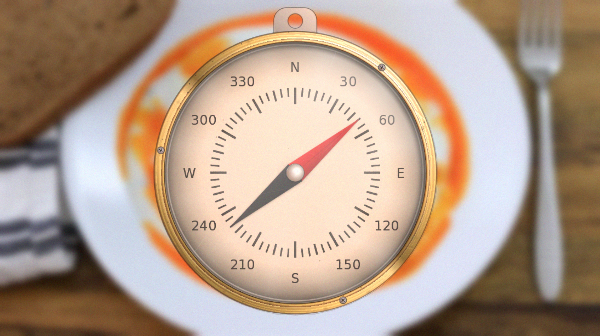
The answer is 50 °
